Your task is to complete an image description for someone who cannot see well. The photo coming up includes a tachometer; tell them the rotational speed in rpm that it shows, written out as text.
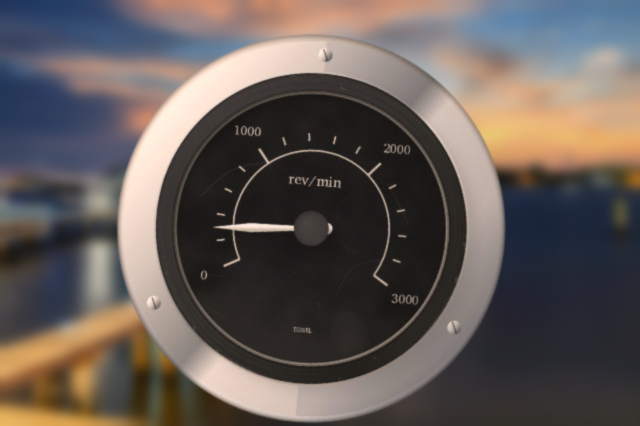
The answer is 300 rpm
